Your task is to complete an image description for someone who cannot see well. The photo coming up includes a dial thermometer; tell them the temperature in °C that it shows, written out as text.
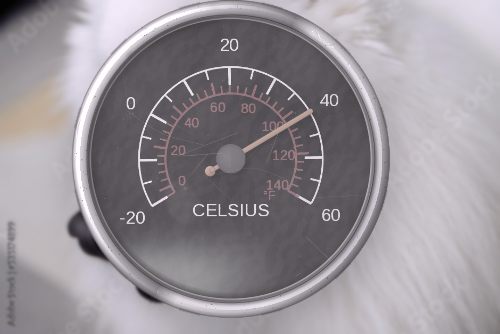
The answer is 40 °C
